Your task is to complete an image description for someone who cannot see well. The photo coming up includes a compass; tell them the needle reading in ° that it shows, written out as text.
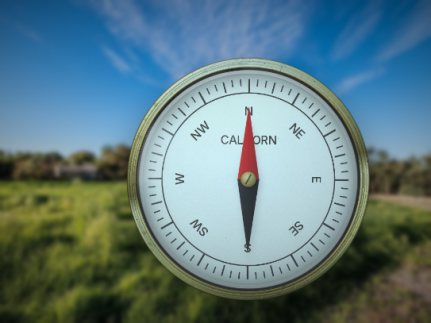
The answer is 0 °
